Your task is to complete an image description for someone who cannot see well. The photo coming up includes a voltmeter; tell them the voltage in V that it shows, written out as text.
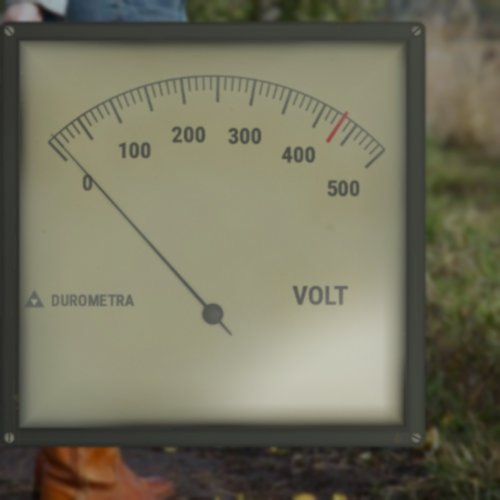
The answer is 10 V
